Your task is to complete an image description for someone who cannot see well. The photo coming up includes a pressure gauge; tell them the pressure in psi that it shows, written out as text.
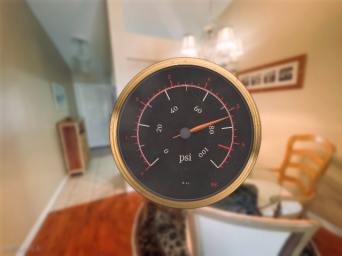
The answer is 75 psi
